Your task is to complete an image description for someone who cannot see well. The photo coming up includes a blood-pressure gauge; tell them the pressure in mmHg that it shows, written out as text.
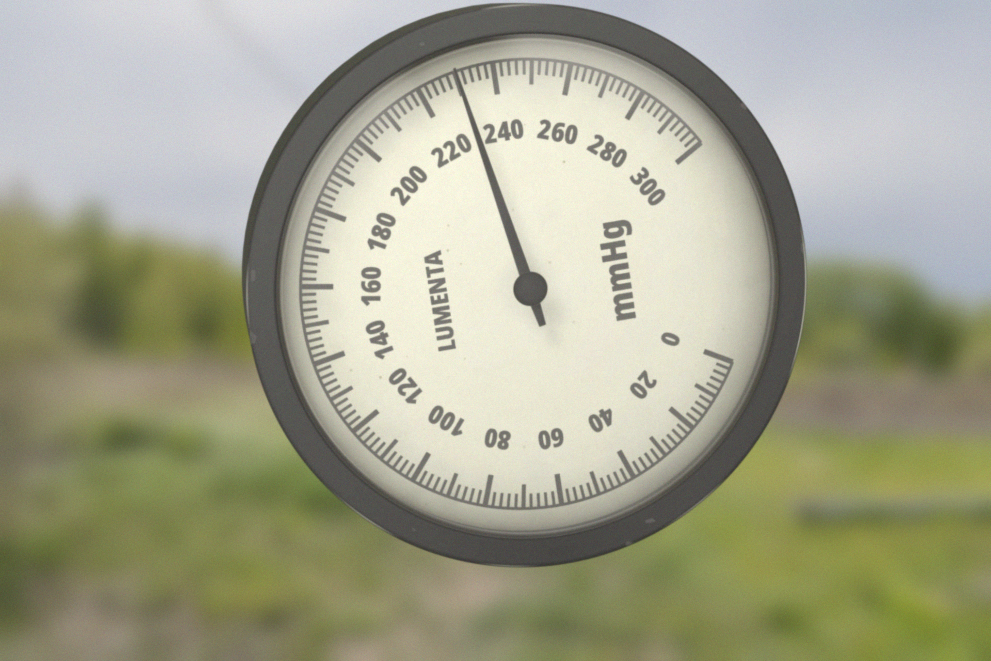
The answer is 230 mmHg
